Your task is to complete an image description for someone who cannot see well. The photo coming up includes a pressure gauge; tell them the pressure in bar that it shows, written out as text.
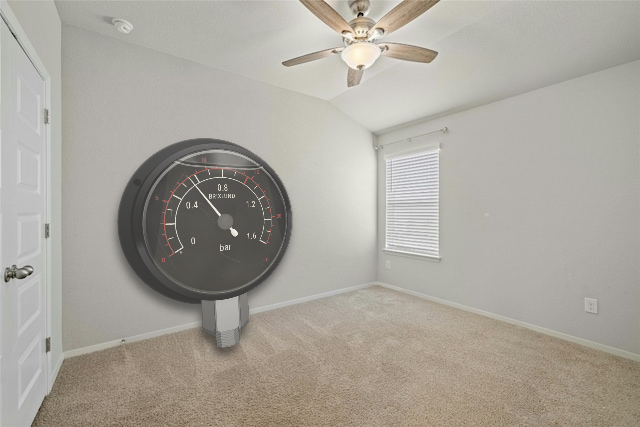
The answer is 0.55 bar
